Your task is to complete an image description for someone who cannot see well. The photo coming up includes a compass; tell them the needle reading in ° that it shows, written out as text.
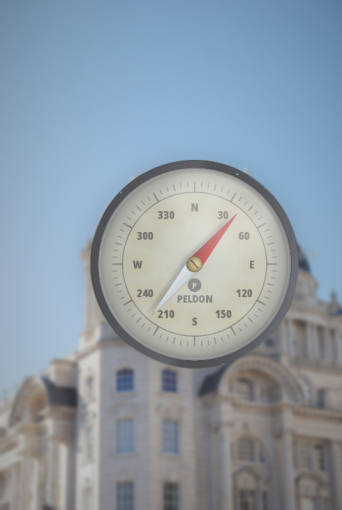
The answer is 40 °
